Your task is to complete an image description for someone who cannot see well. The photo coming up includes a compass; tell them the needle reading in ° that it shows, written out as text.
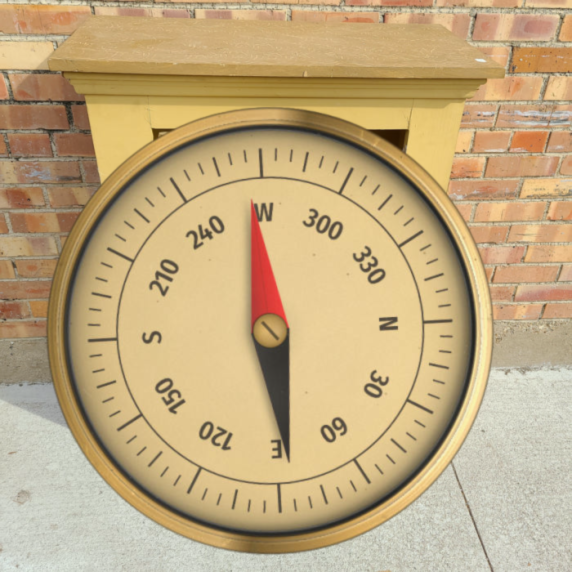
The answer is 265 °
